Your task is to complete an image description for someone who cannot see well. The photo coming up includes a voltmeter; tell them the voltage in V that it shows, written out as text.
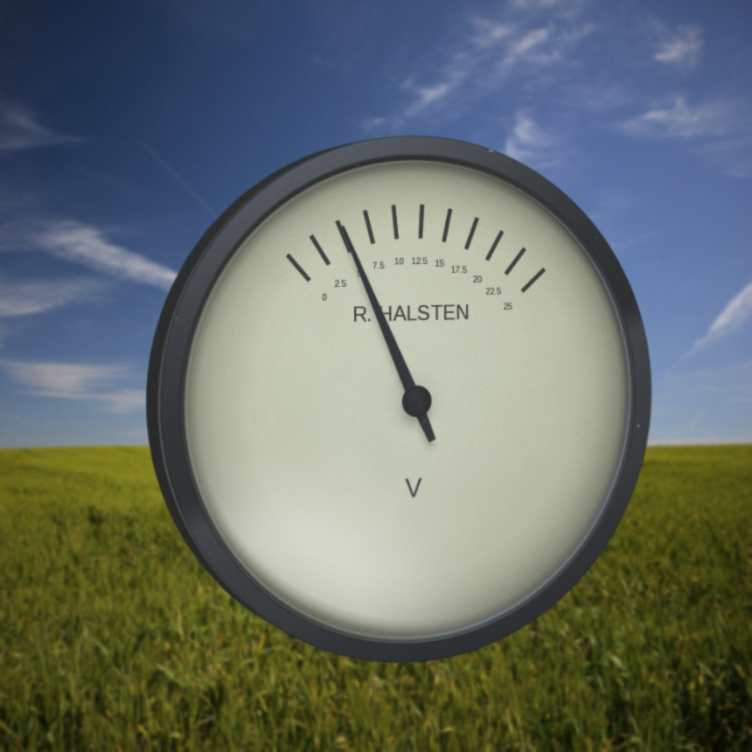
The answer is 5 V
